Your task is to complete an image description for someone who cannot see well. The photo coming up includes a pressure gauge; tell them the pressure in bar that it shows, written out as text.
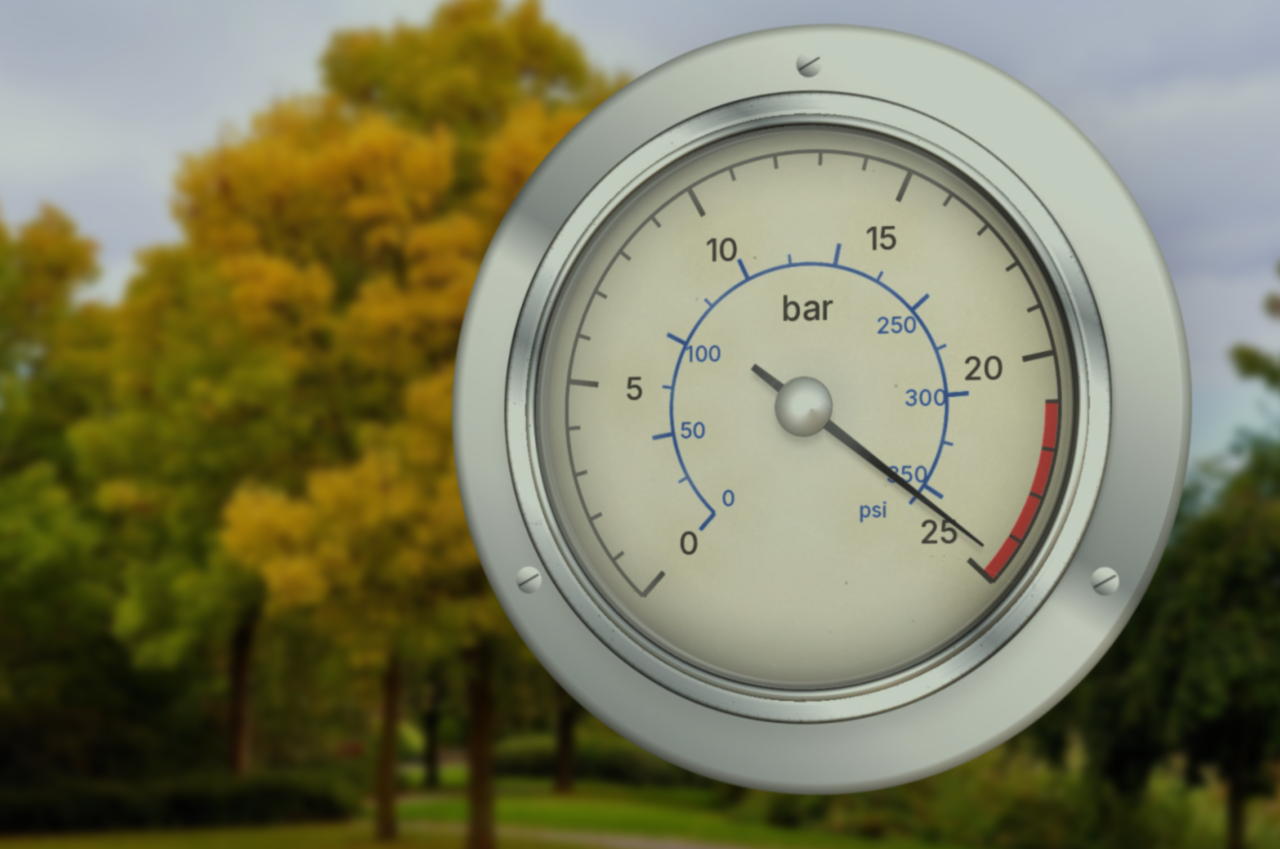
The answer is 24.5 bar
